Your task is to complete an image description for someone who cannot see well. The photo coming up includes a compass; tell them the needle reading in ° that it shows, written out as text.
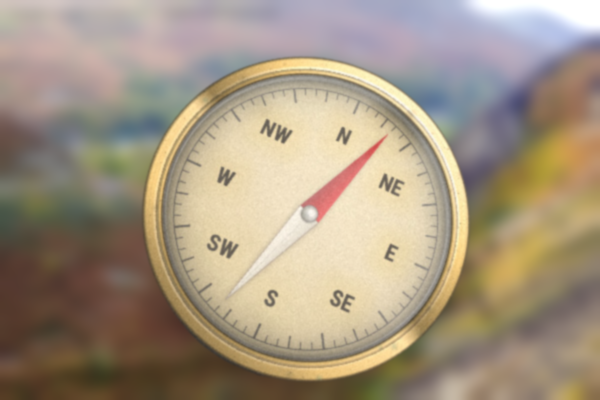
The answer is 20 °
